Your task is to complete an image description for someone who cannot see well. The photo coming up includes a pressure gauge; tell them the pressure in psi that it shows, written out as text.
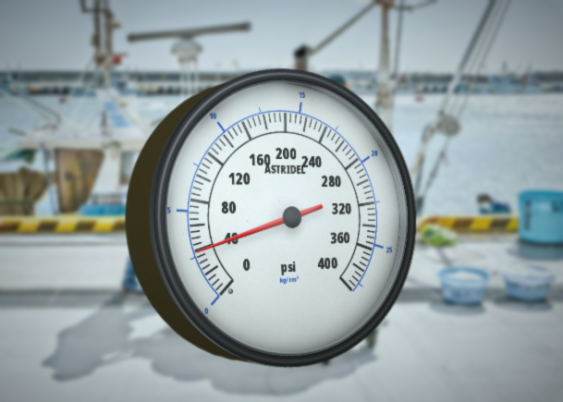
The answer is 40 psi
